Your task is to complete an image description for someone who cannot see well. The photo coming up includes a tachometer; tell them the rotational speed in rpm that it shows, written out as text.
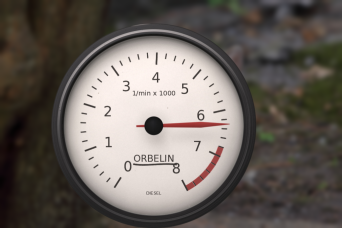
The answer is 6300 rpm
